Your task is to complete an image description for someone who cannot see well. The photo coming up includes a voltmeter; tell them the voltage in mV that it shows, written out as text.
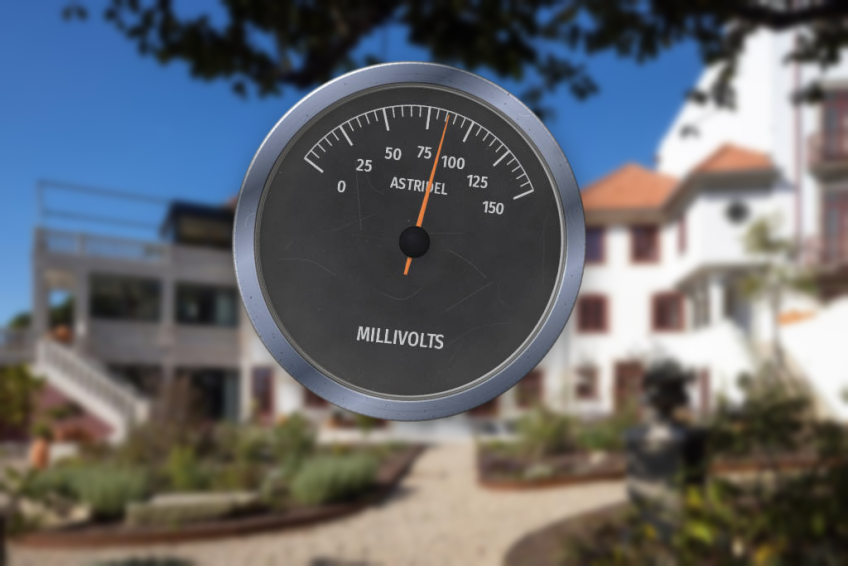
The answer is 85 mV
